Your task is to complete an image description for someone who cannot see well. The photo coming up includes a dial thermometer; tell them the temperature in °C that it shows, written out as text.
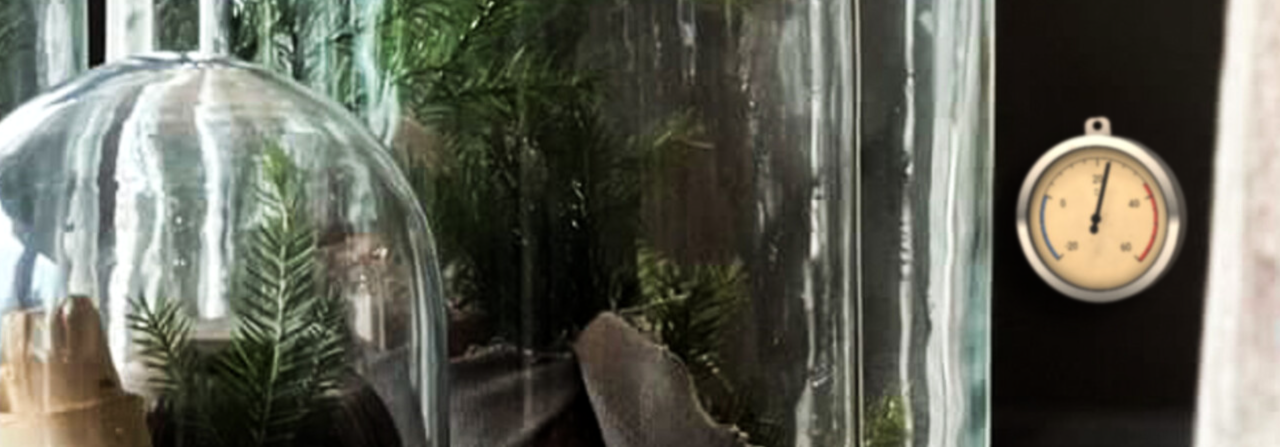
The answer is 24 °C
